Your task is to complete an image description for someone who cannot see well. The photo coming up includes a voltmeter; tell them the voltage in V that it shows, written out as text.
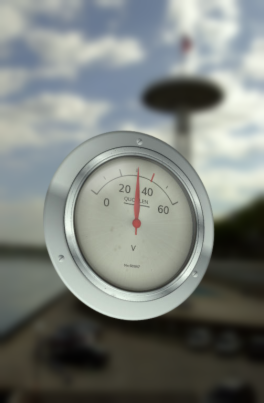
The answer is 30 V
